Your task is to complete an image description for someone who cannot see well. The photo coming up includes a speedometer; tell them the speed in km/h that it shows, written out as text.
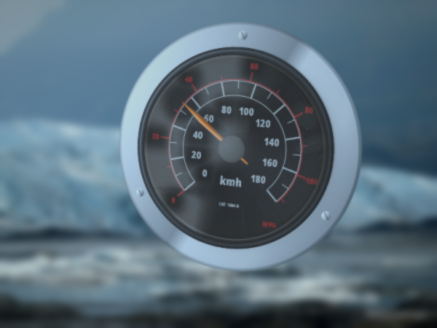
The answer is 55 km/h
